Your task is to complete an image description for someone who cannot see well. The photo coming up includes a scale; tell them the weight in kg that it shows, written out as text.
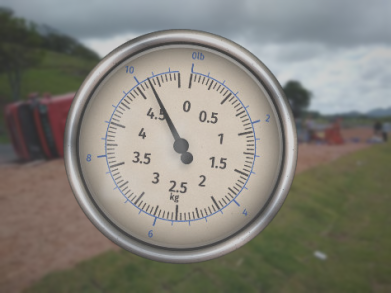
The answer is 4.65 kg
